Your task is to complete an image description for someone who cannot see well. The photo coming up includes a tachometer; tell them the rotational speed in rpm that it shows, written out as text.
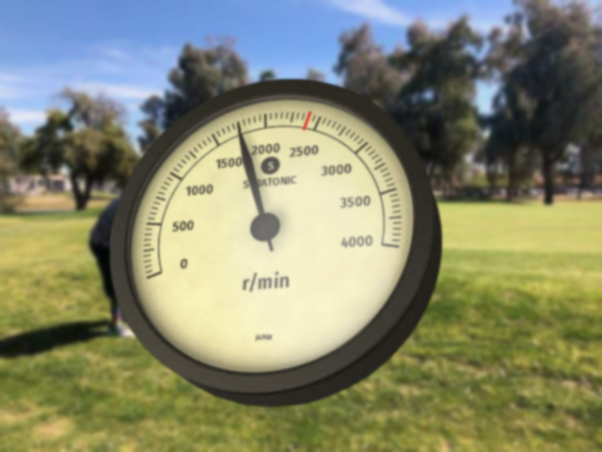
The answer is 1750 rpm
